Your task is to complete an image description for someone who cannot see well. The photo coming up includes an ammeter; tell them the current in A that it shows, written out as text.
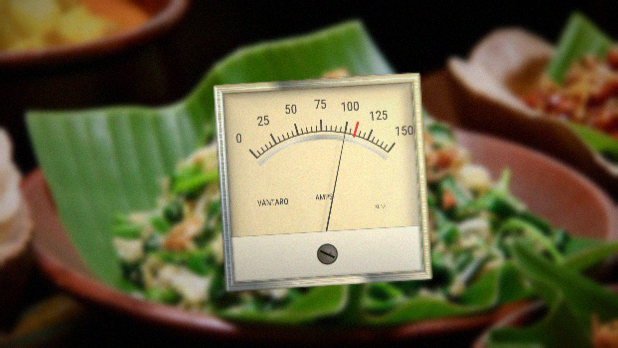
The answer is 100 A
